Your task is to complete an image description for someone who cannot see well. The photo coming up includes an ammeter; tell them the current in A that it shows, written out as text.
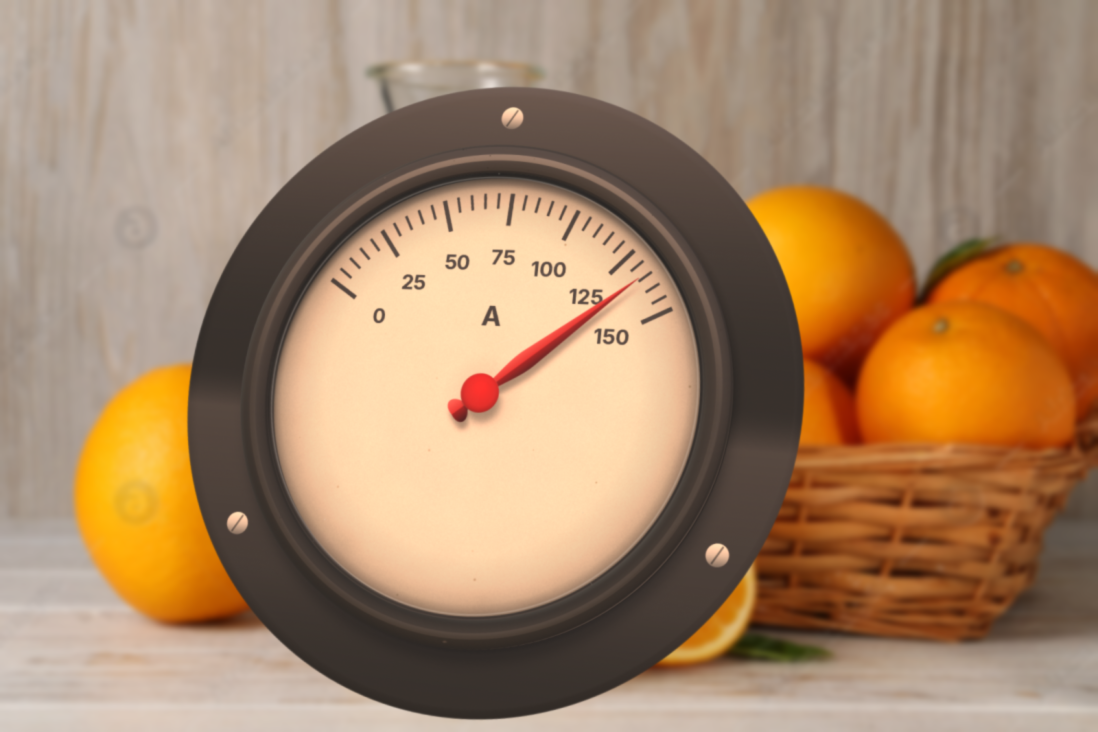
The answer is 135 A
